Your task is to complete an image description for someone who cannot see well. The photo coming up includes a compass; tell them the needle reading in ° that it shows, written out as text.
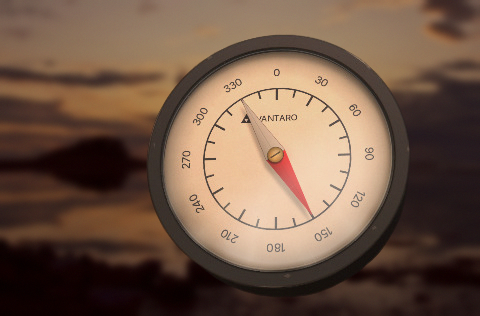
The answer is 150 °
